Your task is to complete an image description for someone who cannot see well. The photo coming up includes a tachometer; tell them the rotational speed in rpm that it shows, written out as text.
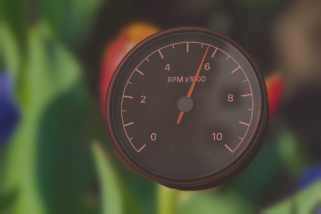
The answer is 5750 rpm
